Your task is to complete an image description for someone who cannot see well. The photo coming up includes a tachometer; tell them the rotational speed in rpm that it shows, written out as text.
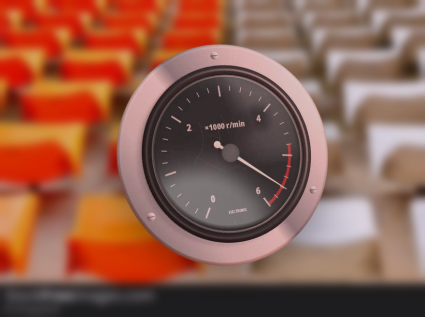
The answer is 5600 rpm
